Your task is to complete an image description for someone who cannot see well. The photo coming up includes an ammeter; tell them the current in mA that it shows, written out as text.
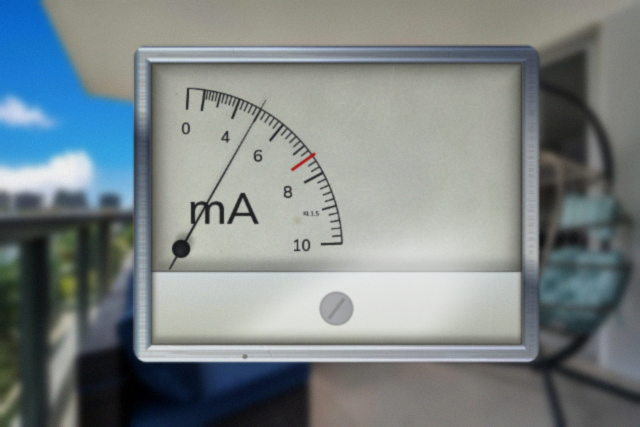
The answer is 5 mA
